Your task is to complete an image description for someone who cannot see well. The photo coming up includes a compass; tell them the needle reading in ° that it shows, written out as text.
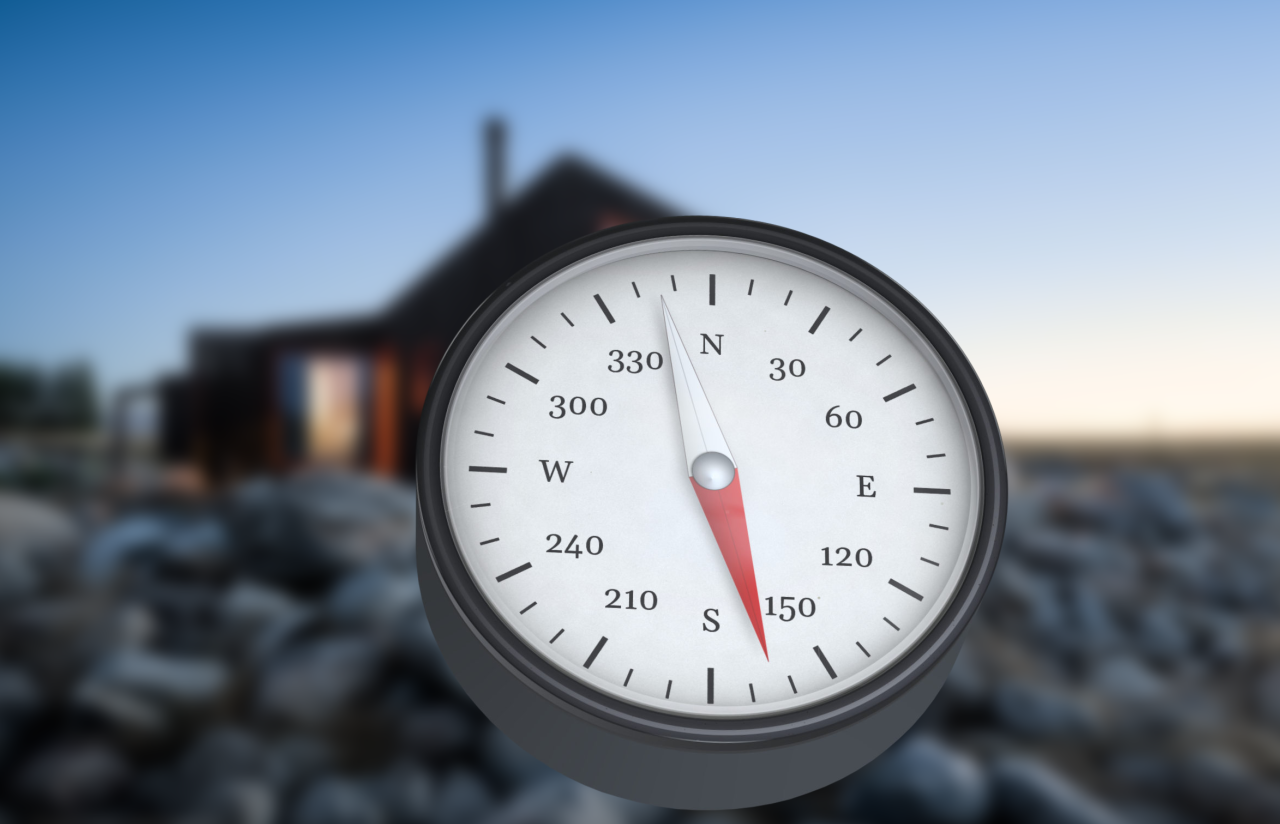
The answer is 165 °
